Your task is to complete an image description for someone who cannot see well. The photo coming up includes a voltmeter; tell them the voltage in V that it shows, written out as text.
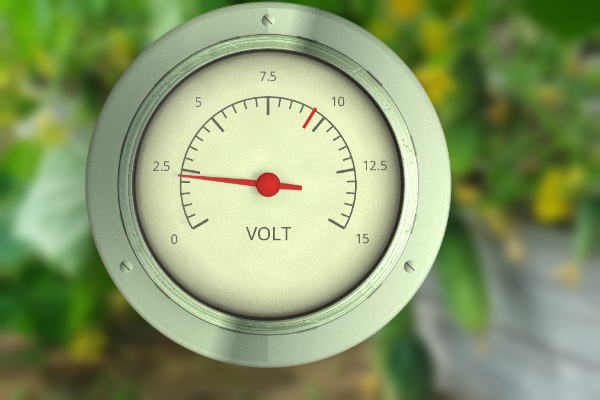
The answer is 2.25 V
